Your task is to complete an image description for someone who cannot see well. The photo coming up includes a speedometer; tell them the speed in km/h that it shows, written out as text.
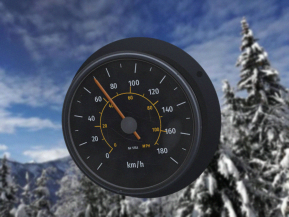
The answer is 70 km/h
